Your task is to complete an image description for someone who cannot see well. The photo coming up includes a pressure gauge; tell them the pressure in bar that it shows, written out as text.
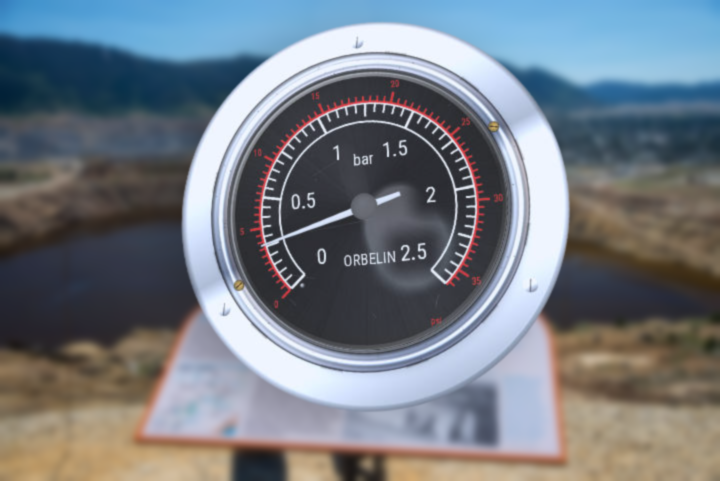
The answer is 0.25 bar
